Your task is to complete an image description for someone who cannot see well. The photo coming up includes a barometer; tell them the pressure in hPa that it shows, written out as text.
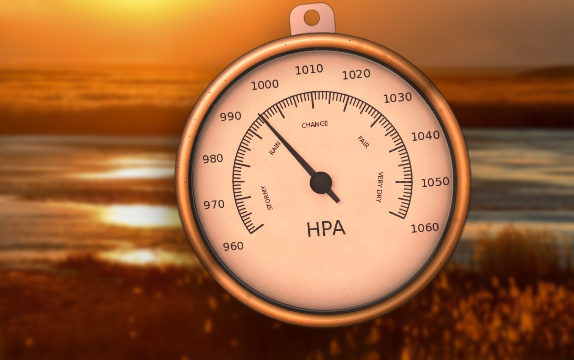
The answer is 995 hPa
